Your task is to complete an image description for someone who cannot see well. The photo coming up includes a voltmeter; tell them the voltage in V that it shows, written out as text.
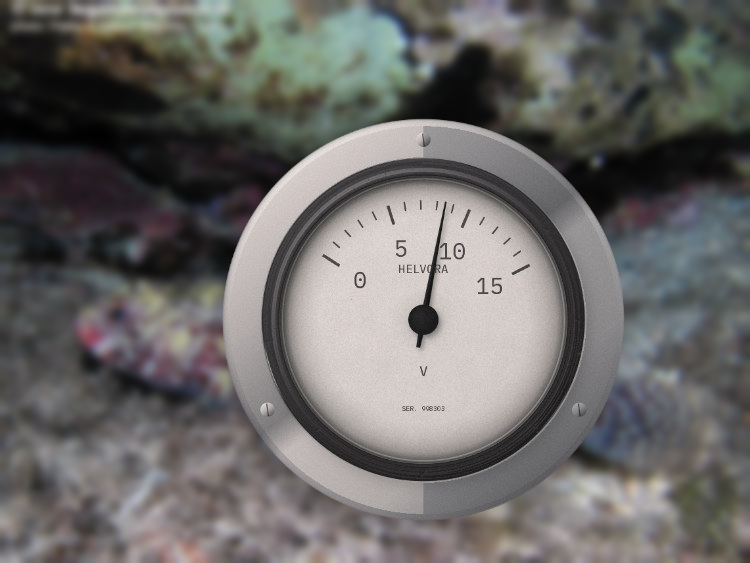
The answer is 8.5 V
